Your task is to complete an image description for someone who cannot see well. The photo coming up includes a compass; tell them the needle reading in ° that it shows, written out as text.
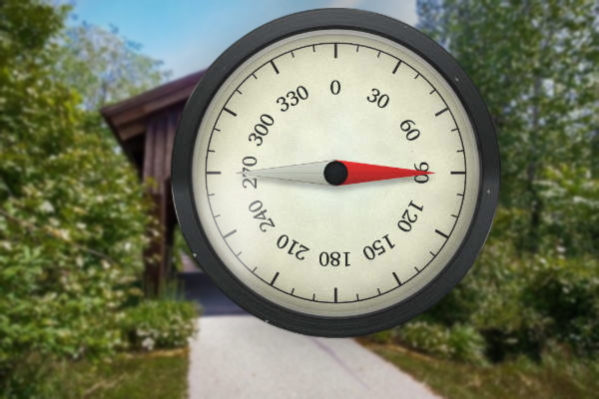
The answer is 90 °
